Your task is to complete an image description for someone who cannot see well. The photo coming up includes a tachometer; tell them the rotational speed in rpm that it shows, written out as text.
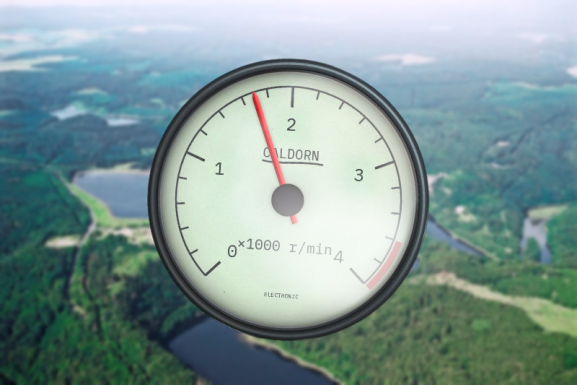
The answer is 1700 rpm
